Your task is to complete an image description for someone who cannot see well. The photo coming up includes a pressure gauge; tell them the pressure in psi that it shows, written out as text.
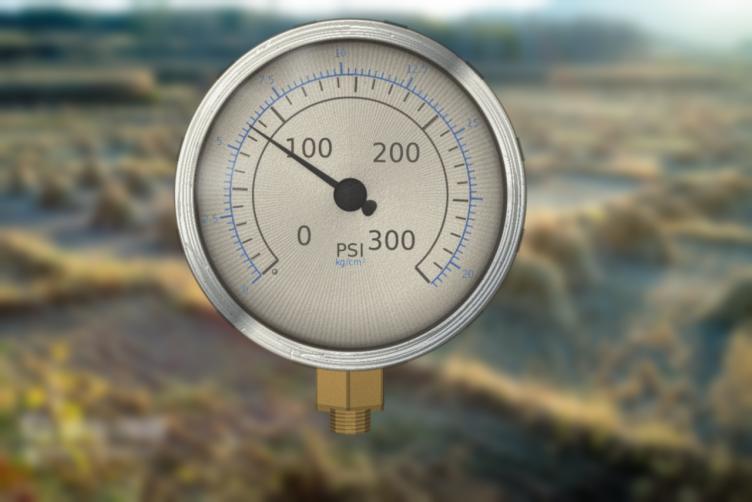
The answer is 85 psi
